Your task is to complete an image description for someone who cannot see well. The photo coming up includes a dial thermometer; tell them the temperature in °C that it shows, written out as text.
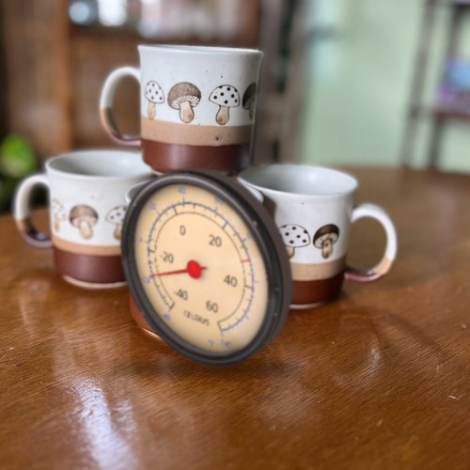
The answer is -28 °C
